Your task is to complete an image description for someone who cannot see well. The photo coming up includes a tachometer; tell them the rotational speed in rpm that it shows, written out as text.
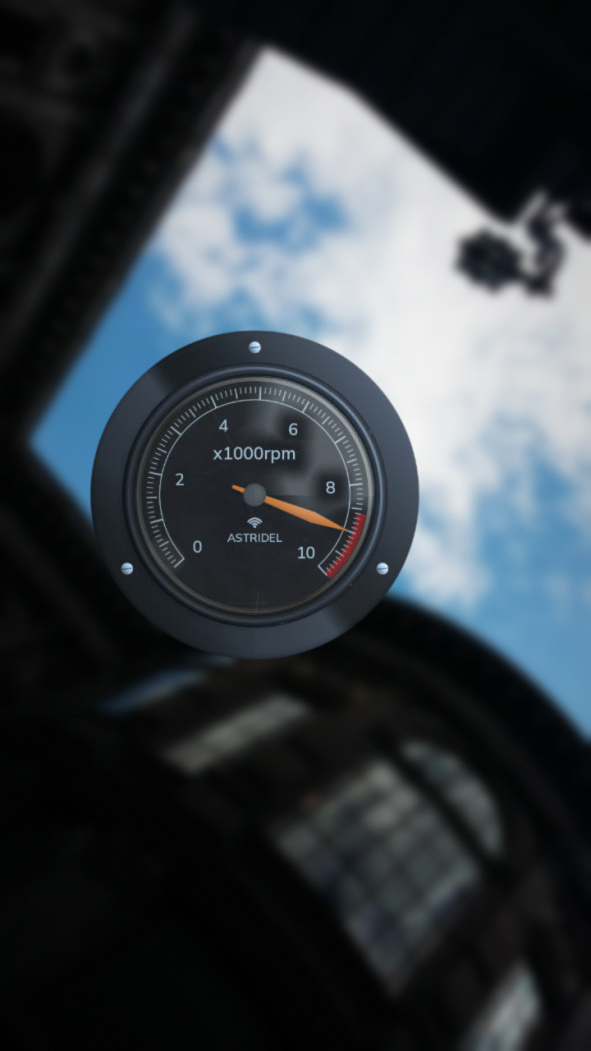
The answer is 9000 rpm
